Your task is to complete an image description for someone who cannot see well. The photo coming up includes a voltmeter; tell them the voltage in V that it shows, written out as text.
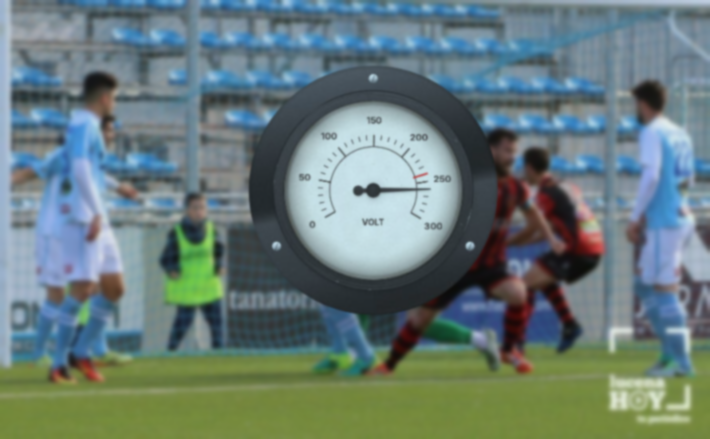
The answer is 260 V
